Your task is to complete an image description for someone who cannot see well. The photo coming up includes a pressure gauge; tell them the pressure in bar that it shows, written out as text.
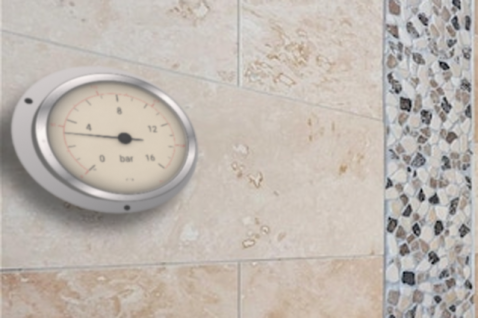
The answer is 3 bar
